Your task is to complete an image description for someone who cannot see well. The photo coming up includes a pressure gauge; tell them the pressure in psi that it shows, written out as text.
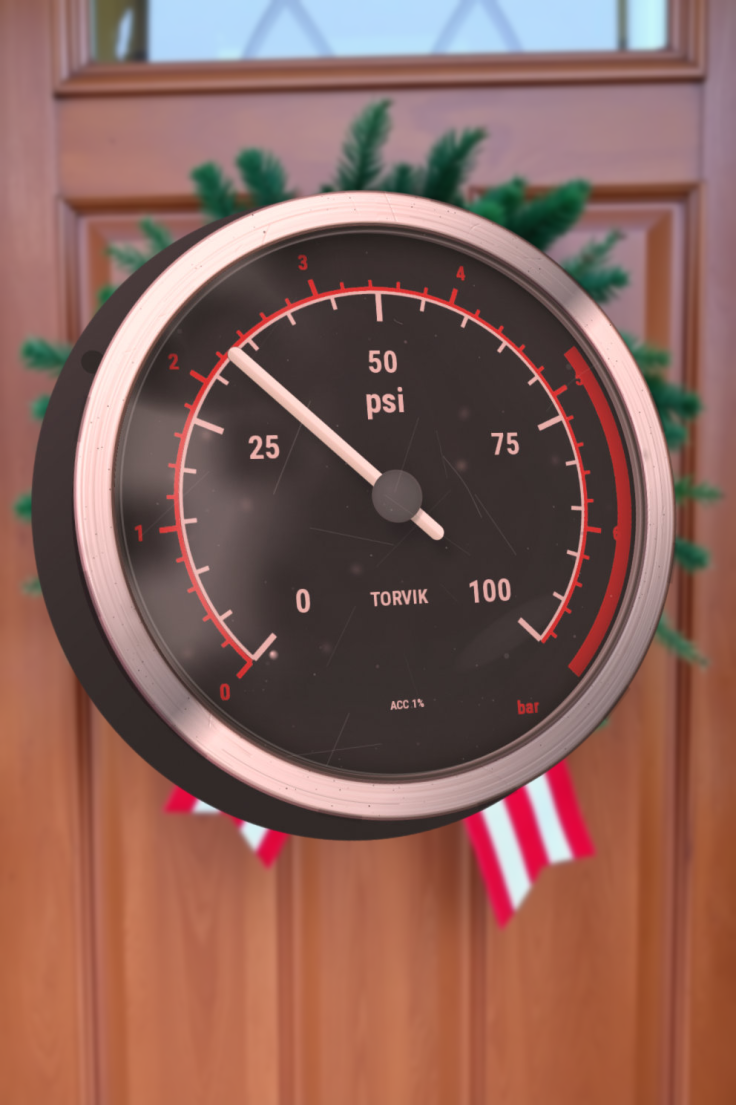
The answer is 32.5 psi
